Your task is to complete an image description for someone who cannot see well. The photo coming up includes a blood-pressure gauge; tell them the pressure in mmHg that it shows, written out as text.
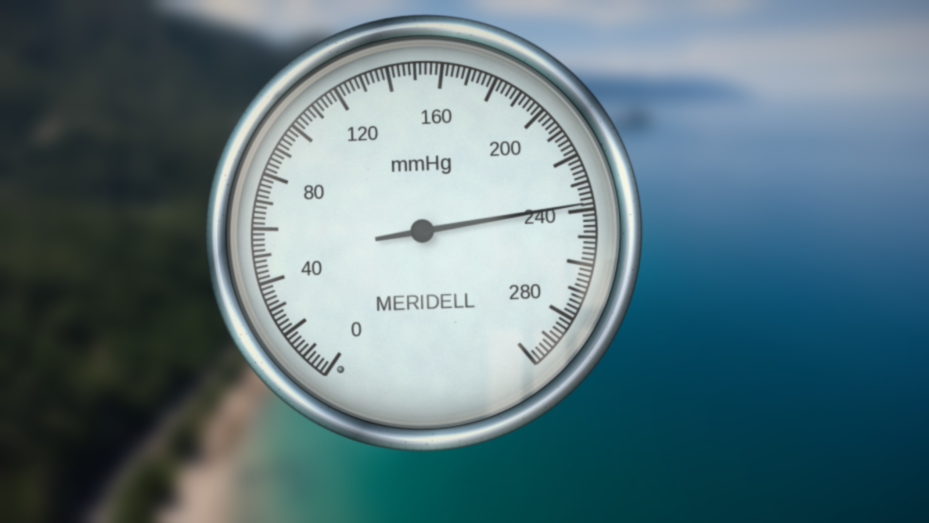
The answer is 238 mmHg
